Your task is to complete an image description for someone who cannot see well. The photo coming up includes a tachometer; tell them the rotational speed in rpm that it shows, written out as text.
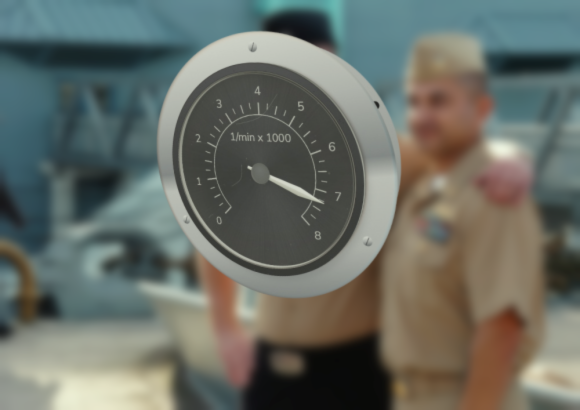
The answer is 7250 rpm
